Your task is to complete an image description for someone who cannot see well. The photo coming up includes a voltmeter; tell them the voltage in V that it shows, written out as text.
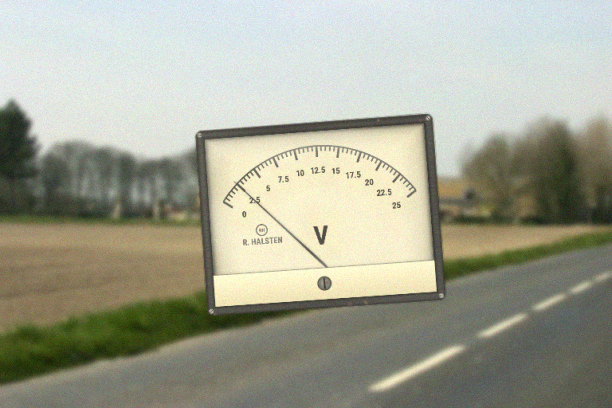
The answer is 2.5 V
